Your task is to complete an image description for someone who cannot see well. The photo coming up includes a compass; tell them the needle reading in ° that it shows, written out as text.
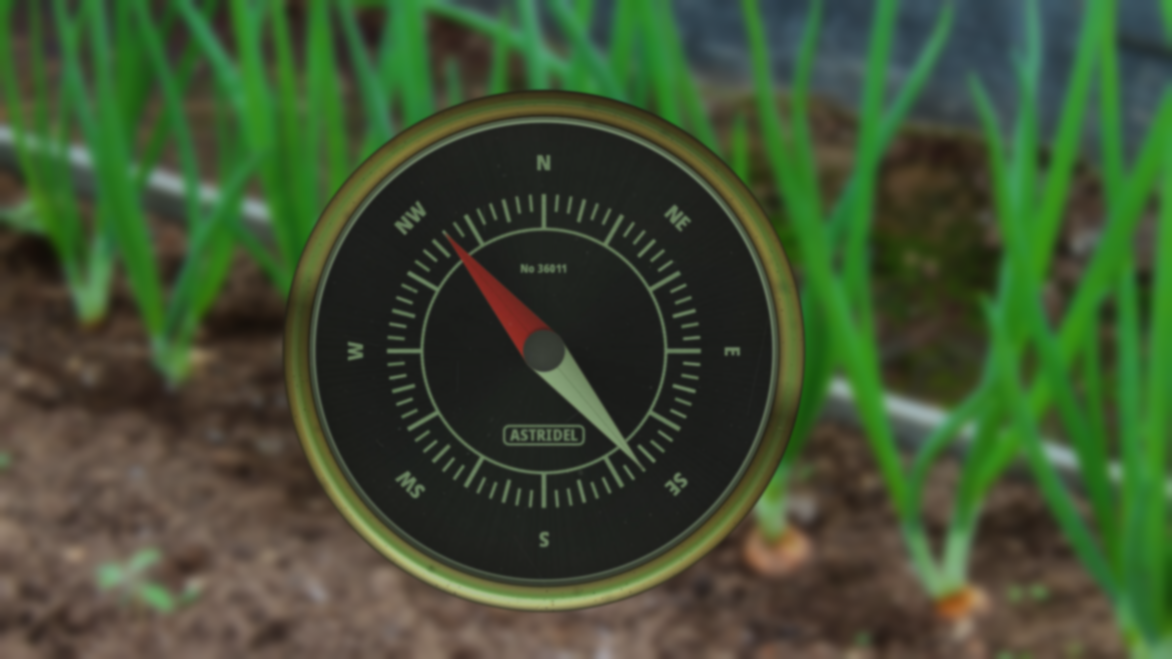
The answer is 320 °
